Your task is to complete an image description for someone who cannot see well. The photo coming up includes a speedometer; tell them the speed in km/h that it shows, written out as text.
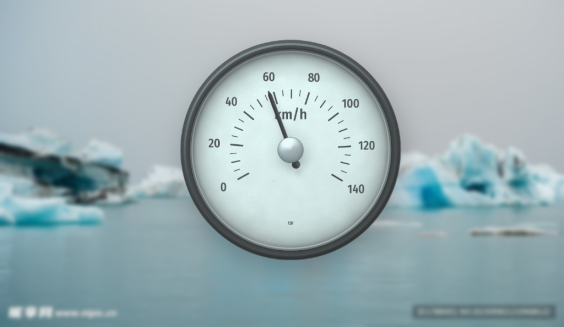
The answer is 57.5 km/h
